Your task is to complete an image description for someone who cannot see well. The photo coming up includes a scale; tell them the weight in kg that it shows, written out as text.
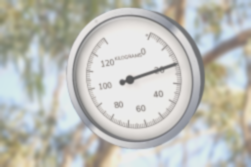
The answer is 20 kg
